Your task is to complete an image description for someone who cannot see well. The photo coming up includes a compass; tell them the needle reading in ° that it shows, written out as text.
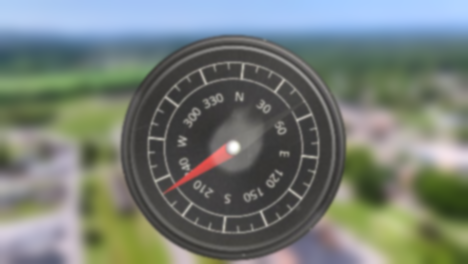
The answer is 230 °
